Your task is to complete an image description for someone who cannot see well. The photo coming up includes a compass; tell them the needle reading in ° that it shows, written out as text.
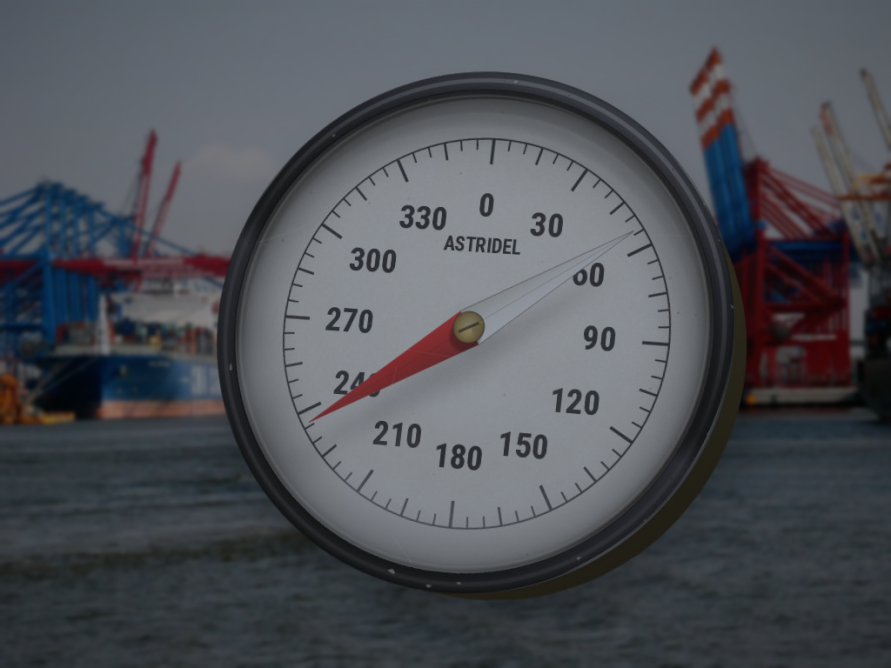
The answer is 235 °
